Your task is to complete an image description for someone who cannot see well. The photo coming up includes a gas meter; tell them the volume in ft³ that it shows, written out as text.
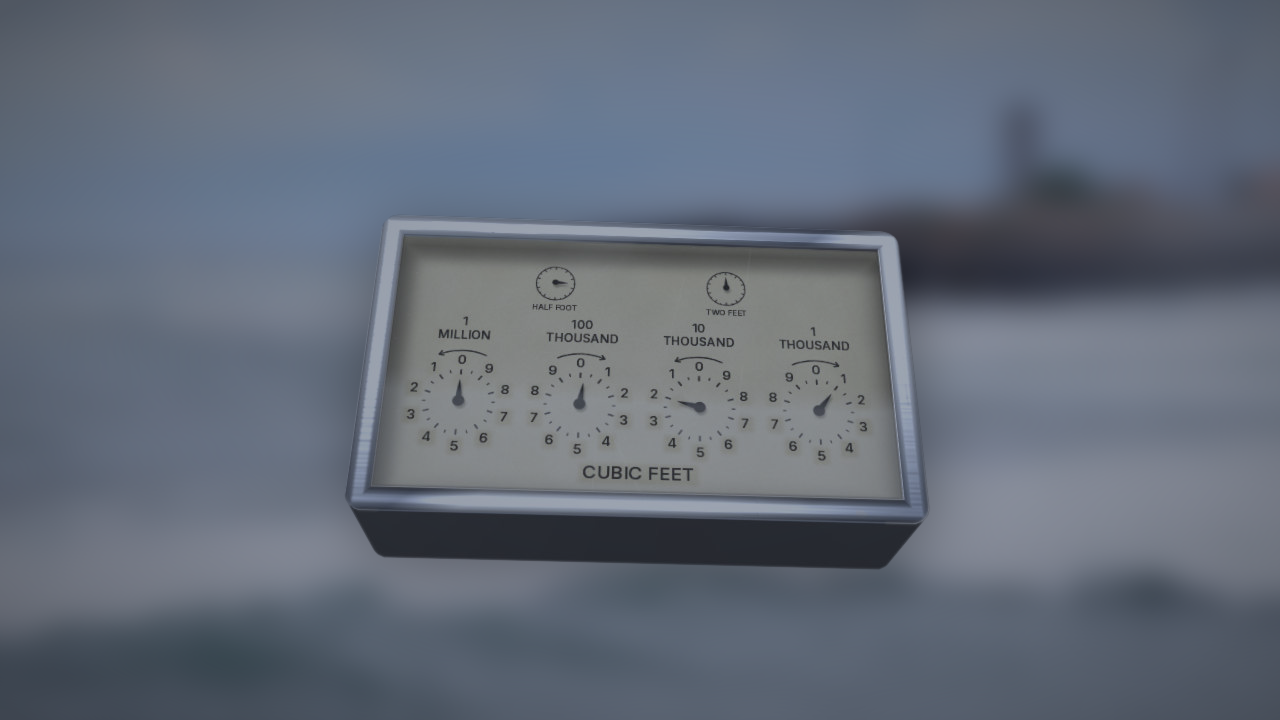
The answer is 2100 ft³
